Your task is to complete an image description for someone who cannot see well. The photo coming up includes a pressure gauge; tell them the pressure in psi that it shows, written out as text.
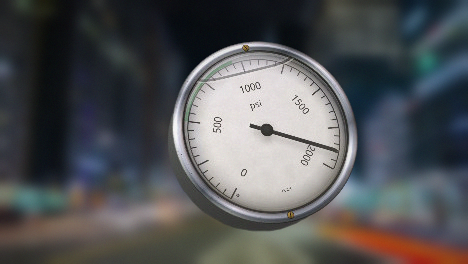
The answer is 1900 psi
